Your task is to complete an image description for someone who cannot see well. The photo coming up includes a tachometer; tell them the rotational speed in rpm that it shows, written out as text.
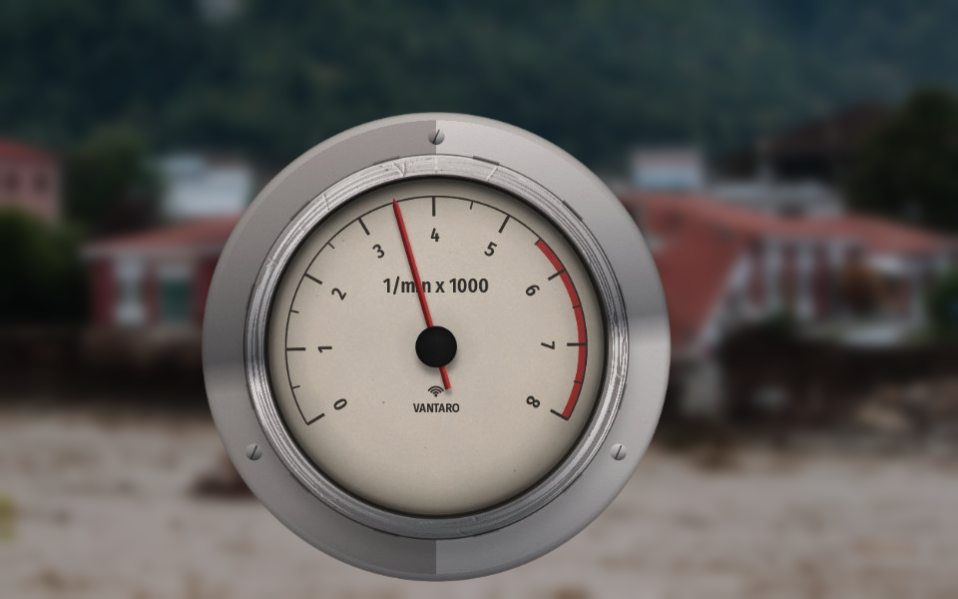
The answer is 3500 rpm
